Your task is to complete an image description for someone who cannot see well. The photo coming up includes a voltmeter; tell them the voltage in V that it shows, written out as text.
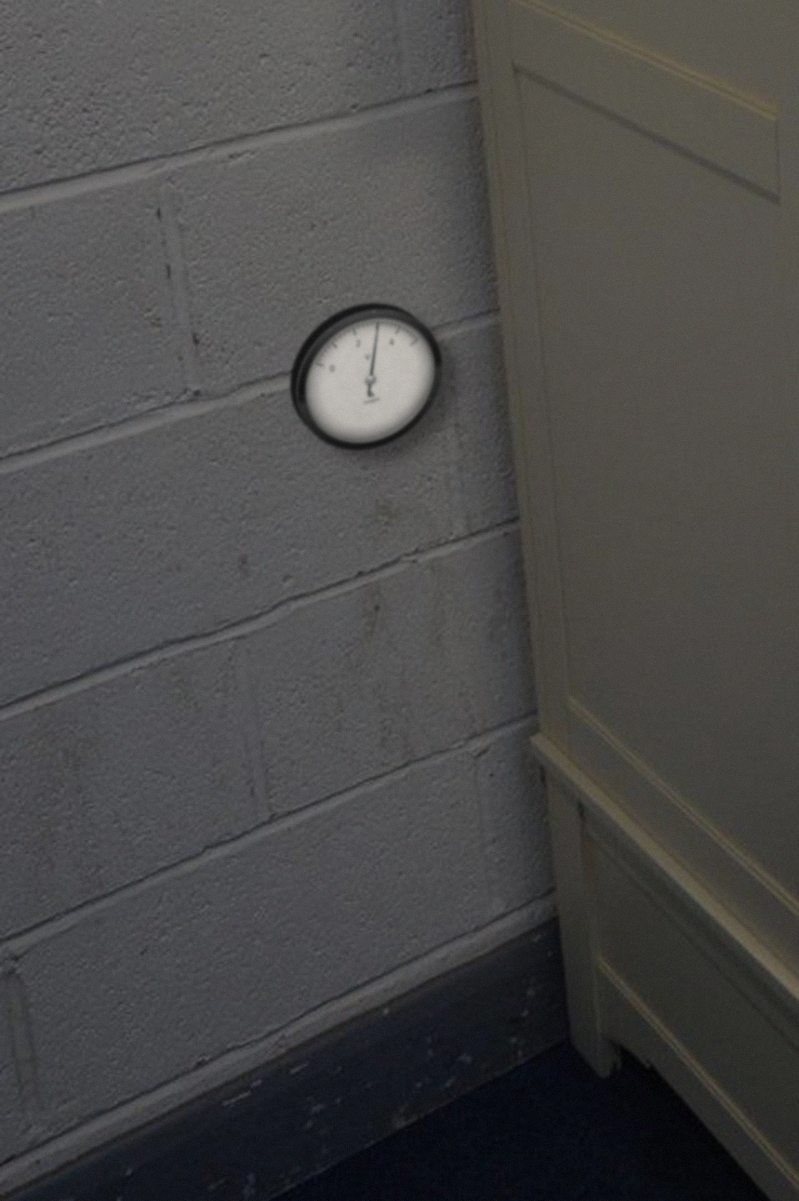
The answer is 3 V
